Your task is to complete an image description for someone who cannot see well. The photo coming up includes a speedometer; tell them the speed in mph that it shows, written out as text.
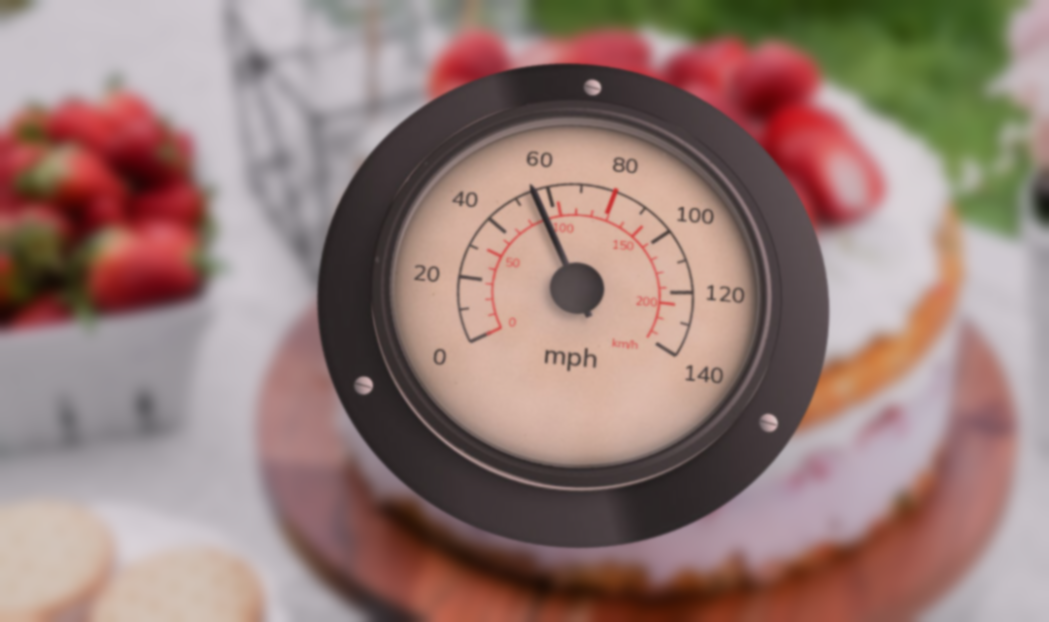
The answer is 55 mph
